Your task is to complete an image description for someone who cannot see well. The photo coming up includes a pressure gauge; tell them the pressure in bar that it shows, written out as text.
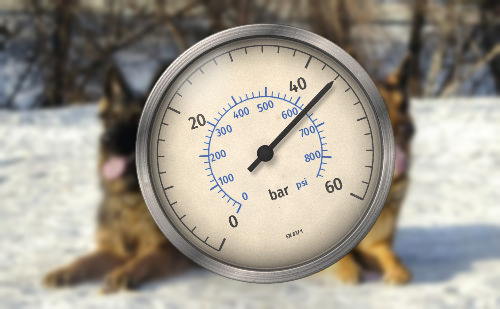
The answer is 44 bar
